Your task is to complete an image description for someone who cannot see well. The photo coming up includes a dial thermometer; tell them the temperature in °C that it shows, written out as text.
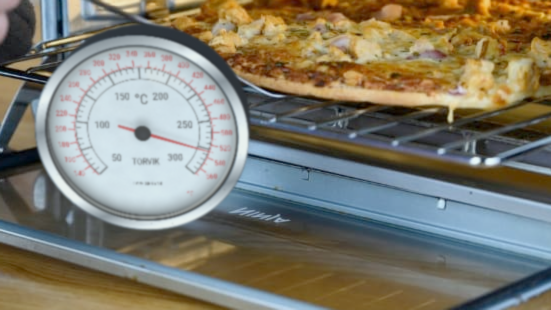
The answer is 275 °C
